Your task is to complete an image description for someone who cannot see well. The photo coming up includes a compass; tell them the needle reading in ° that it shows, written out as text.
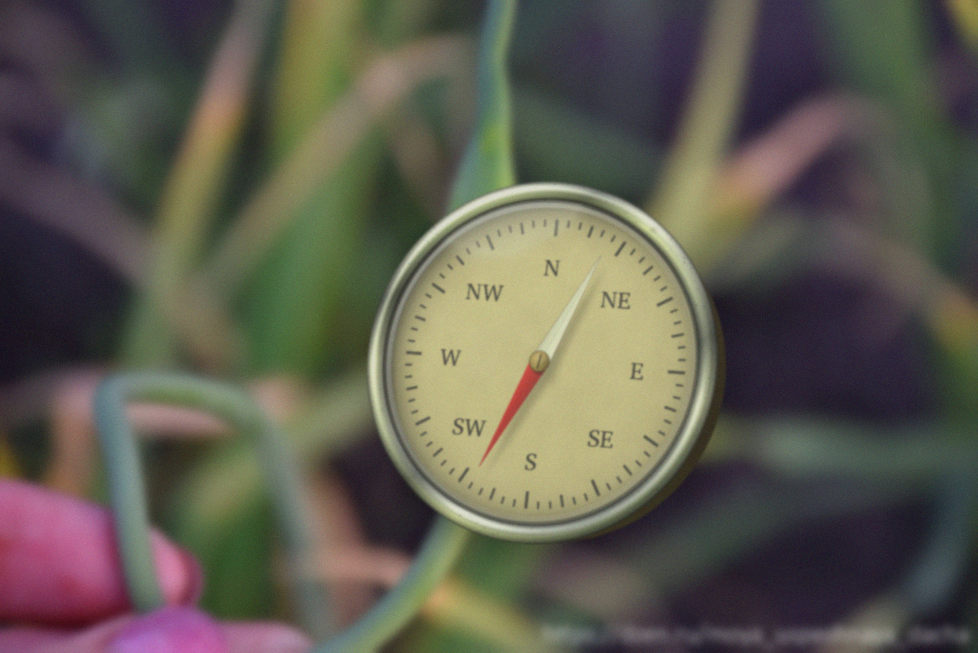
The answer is 205 °
